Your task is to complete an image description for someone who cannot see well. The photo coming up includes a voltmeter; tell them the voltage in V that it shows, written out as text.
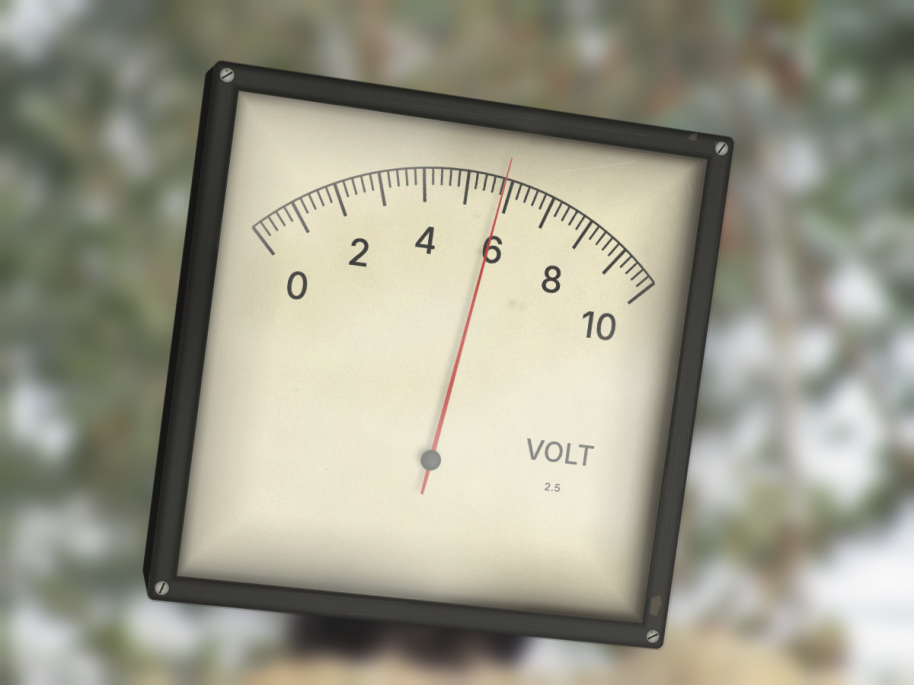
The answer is 5.8 V
